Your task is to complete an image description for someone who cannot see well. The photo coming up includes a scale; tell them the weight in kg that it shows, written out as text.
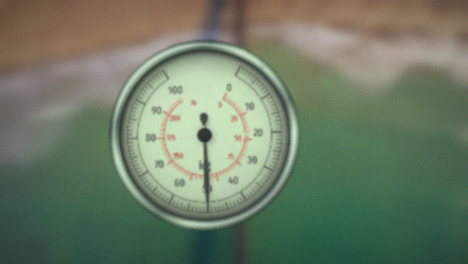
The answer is 50 kg
